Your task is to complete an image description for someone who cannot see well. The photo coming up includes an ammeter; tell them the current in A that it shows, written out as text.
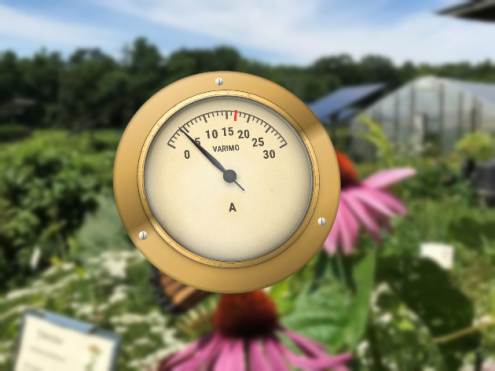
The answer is 4 A
